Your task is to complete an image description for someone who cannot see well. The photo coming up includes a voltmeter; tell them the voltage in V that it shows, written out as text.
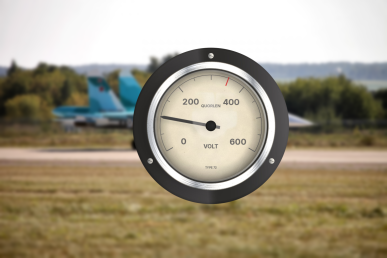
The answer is 100 V
